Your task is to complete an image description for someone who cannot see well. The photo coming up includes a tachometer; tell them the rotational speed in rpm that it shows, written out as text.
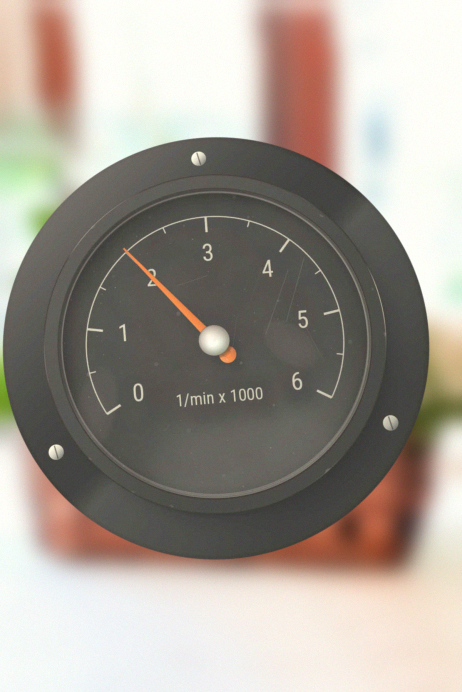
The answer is 2000 rpm
